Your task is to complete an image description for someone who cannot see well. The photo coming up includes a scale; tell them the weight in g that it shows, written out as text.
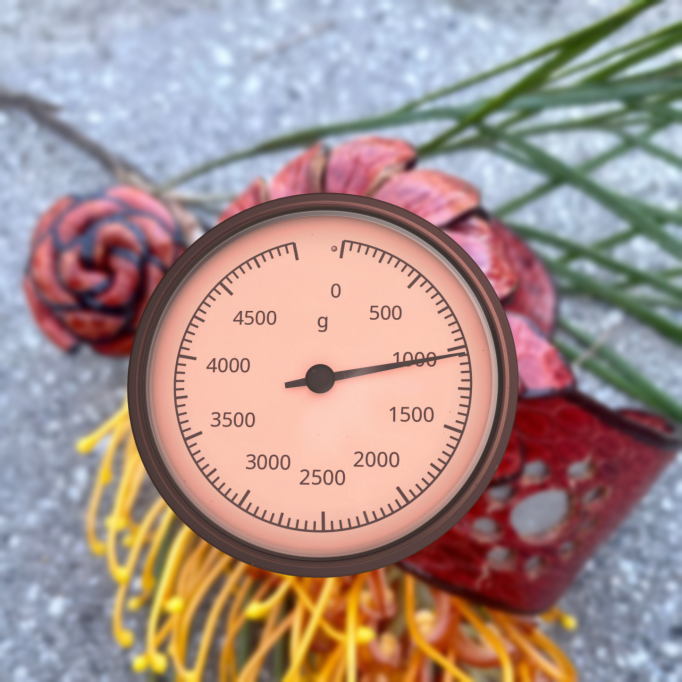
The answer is 1050 g
